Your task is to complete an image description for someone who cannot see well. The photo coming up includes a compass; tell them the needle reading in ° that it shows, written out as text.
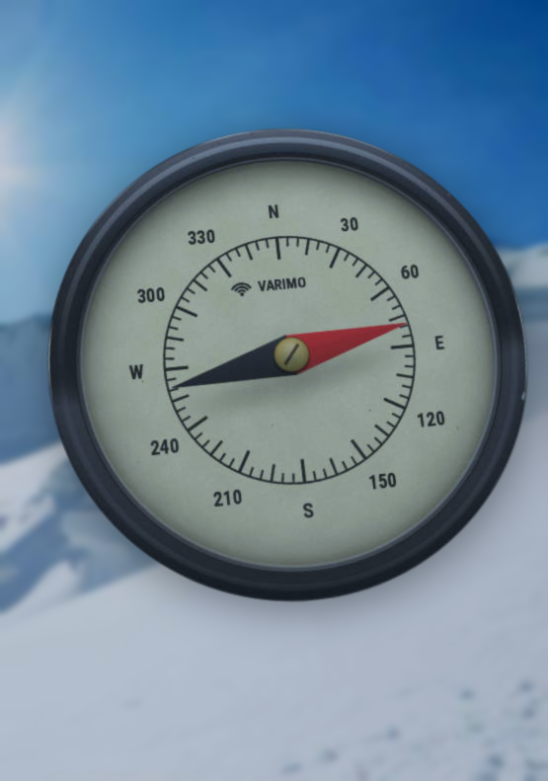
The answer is 80 °
